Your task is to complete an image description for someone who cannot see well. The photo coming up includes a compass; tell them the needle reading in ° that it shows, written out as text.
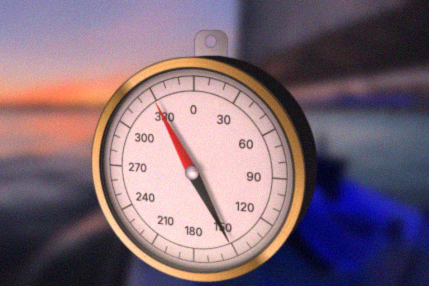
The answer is 330 °
